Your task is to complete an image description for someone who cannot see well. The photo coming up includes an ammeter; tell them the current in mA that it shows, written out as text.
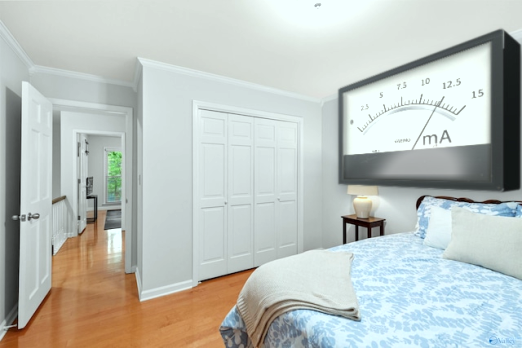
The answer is 12.5 mA
